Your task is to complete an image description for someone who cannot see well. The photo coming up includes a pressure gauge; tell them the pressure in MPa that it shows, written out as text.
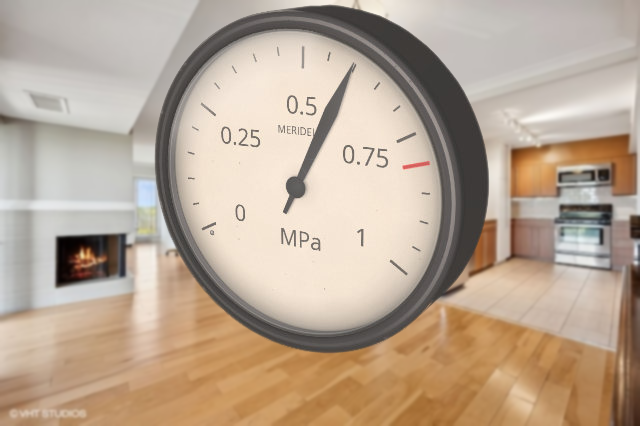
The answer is 0.6 MPa
